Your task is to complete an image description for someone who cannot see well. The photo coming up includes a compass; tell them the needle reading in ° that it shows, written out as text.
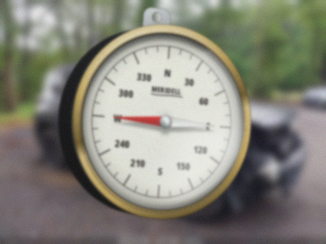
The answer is 270 °
